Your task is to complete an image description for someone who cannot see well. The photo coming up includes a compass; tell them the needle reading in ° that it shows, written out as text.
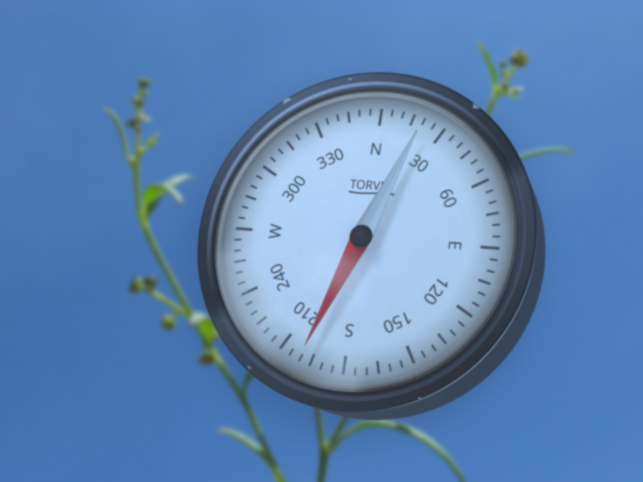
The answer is 200 °
